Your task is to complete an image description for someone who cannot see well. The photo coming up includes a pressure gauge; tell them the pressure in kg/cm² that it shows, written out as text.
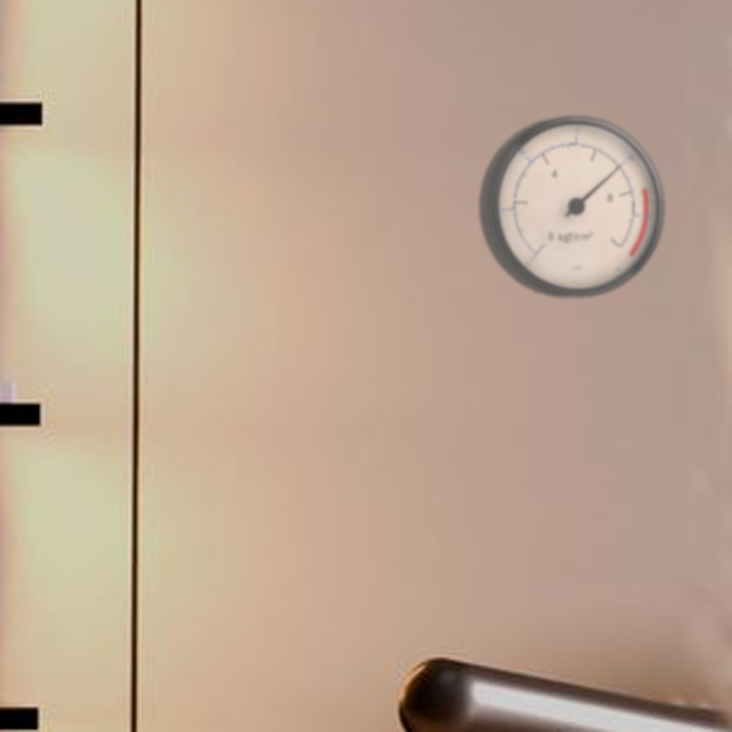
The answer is 7 kg/cm²
